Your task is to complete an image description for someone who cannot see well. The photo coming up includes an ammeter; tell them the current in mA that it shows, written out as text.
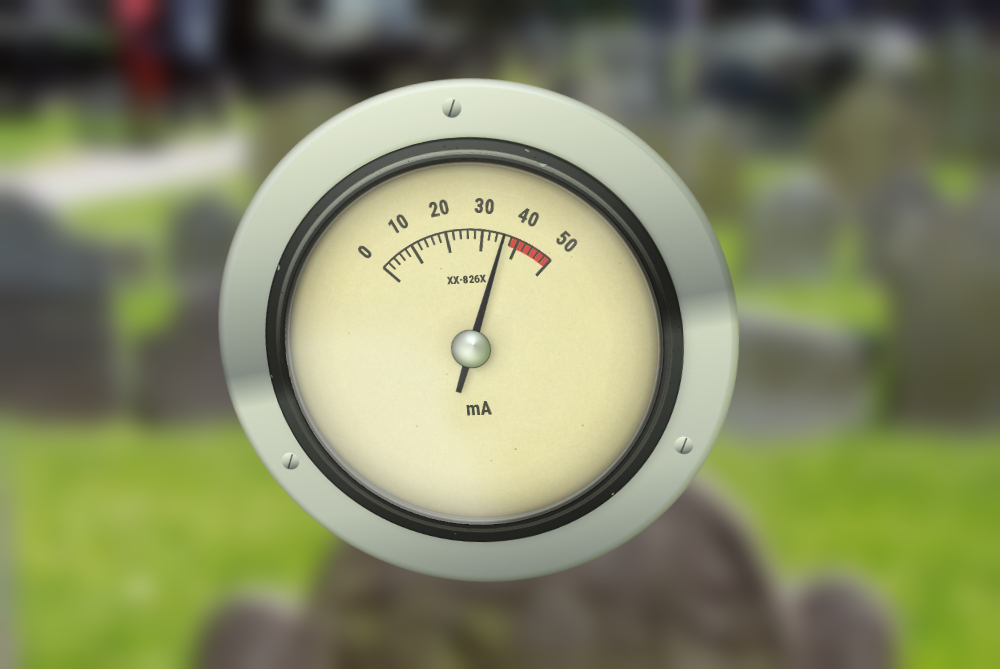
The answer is 36 mA
